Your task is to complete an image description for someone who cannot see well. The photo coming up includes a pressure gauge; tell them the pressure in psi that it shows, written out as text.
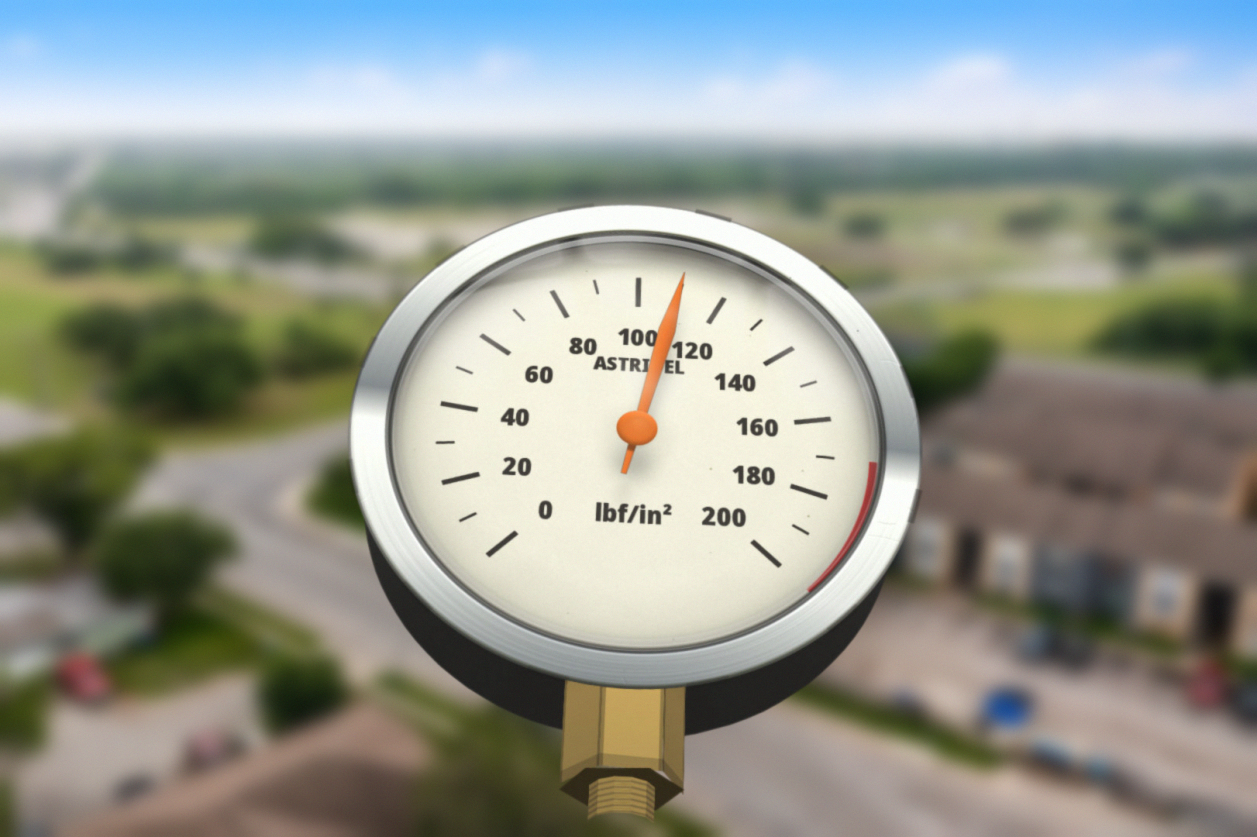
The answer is 110 psi
